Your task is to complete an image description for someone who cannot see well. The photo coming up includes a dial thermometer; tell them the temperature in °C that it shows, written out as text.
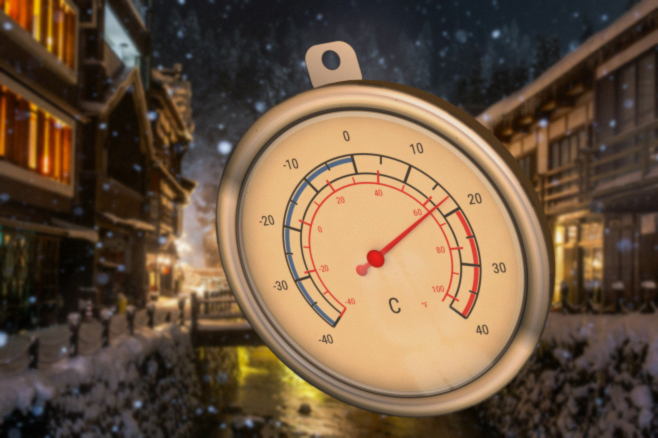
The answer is 17.5 °C
